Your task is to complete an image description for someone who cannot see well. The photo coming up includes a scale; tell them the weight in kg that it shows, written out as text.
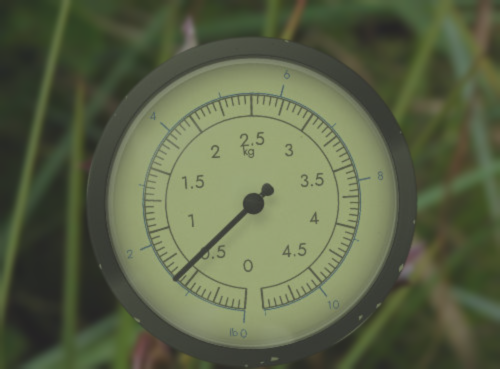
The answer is 0.6 kg
